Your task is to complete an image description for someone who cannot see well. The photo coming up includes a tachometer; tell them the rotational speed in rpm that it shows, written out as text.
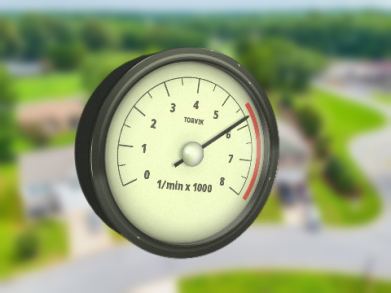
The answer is 5750 rpm
